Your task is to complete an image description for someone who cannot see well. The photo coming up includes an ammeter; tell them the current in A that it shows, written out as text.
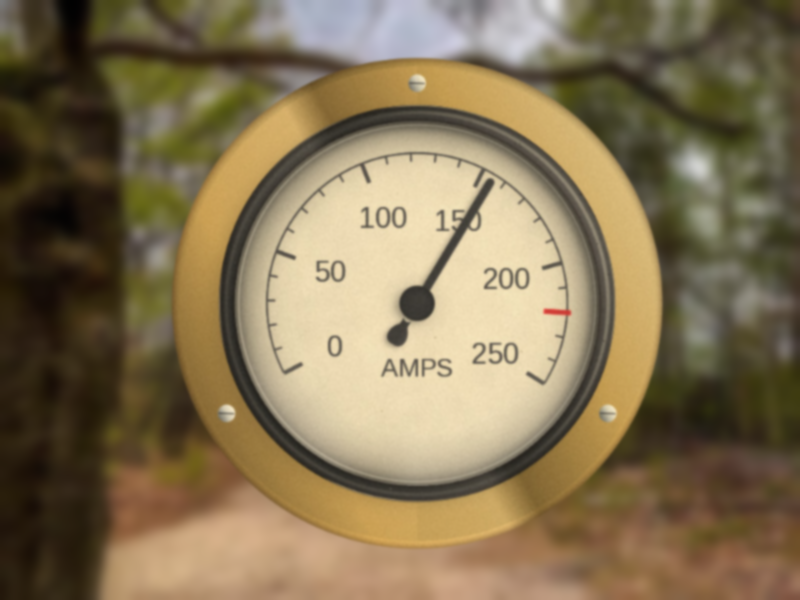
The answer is 155 A
